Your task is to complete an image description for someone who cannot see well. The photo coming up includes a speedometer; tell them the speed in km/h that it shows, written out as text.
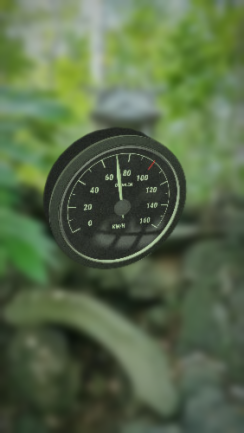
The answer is 70 km/h
